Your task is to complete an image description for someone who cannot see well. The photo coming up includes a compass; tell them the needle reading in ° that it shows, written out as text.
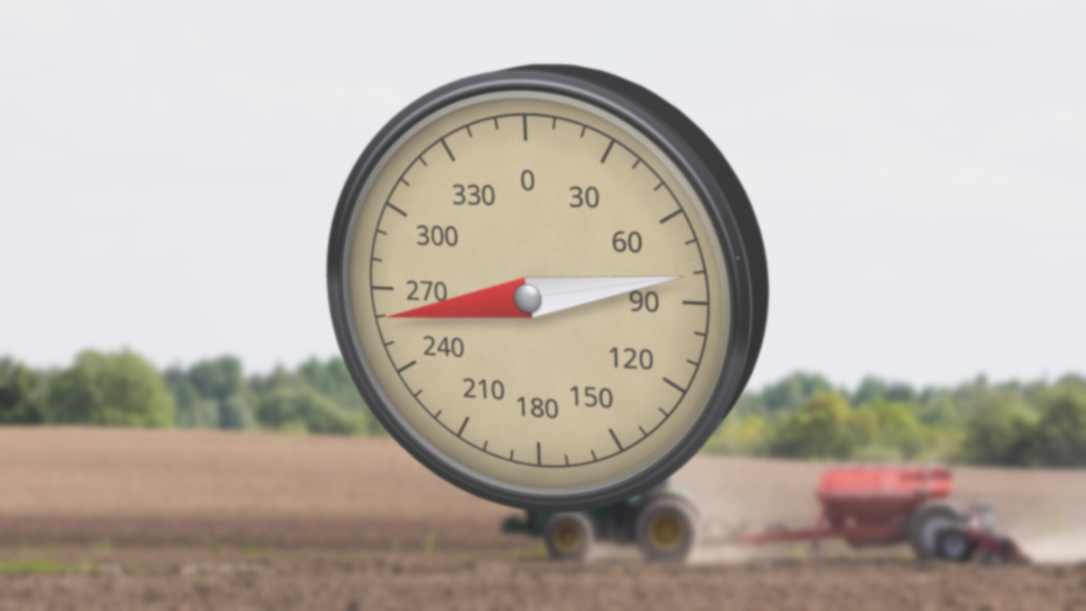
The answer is 260 °
